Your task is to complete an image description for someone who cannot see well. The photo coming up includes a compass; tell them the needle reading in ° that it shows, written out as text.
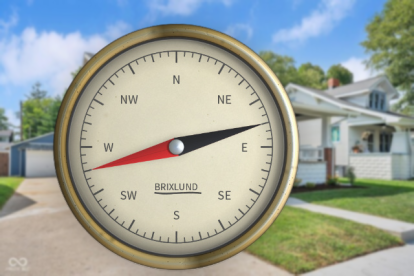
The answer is 255 °
